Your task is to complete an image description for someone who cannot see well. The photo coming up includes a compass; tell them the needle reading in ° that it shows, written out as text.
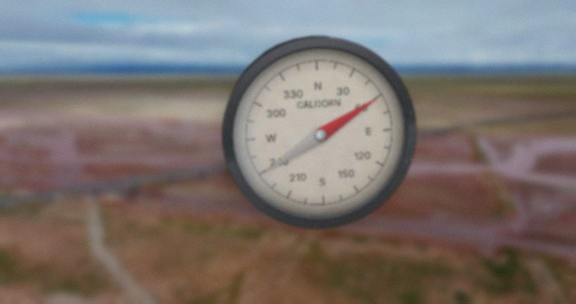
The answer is 60 °
